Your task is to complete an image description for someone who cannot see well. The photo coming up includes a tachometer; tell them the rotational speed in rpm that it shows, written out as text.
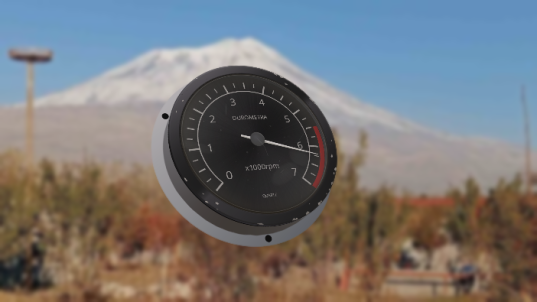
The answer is 6250 rpm
